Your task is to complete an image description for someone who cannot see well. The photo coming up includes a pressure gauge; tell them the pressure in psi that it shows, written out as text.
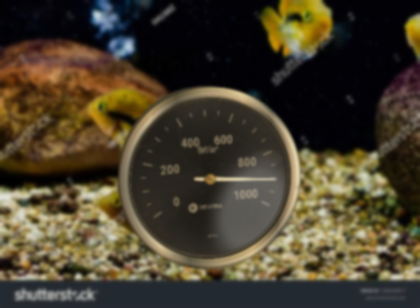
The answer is 900 psi
